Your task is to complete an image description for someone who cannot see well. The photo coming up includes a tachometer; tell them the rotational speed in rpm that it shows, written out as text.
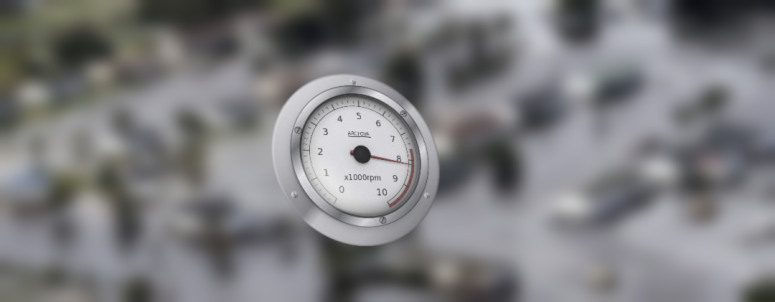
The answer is 8200 rpm
